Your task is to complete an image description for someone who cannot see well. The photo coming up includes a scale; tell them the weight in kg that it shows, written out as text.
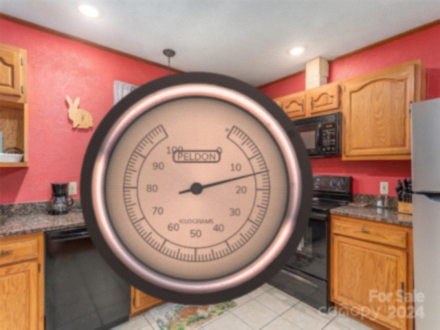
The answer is 15 kg
